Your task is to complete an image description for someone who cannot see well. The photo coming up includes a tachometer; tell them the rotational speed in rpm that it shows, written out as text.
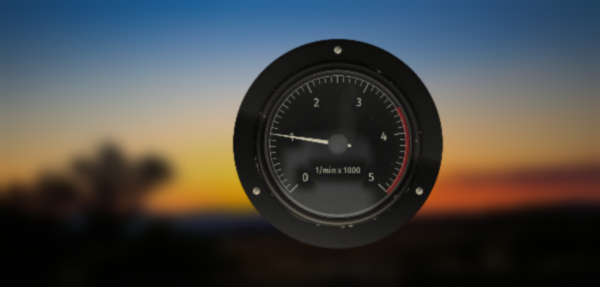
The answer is 1000 rpm
